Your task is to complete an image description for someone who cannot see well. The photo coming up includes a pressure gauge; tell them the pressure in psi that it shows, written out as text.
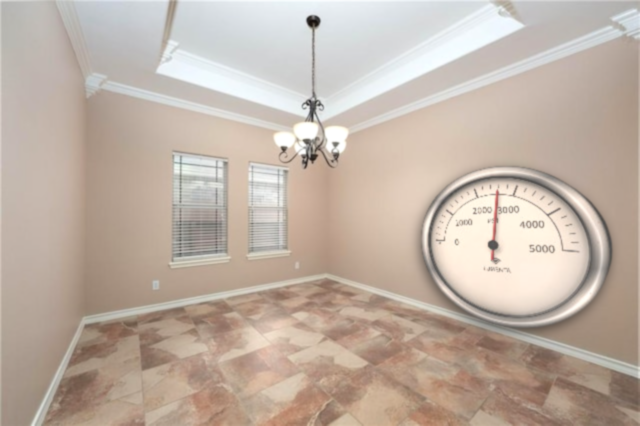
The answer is 2600 psi
